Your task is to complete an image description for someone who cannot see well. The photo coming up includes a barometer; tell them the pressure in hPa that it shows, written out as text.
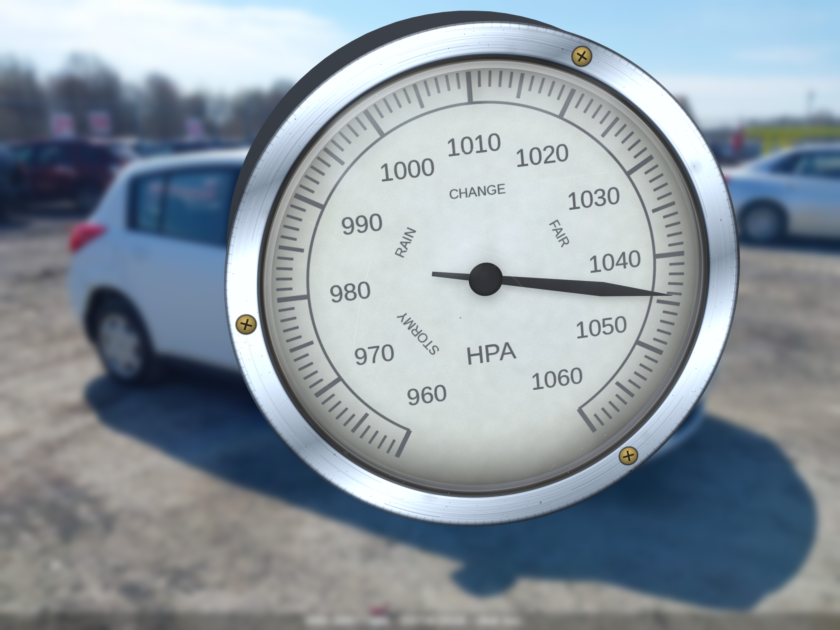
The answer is 1044 hPa
